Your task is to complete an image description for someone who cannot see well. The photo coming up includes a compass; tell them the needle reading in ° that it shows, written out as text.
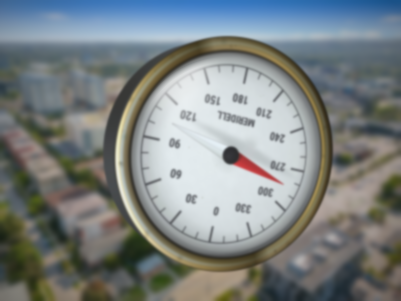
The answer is 285 °
